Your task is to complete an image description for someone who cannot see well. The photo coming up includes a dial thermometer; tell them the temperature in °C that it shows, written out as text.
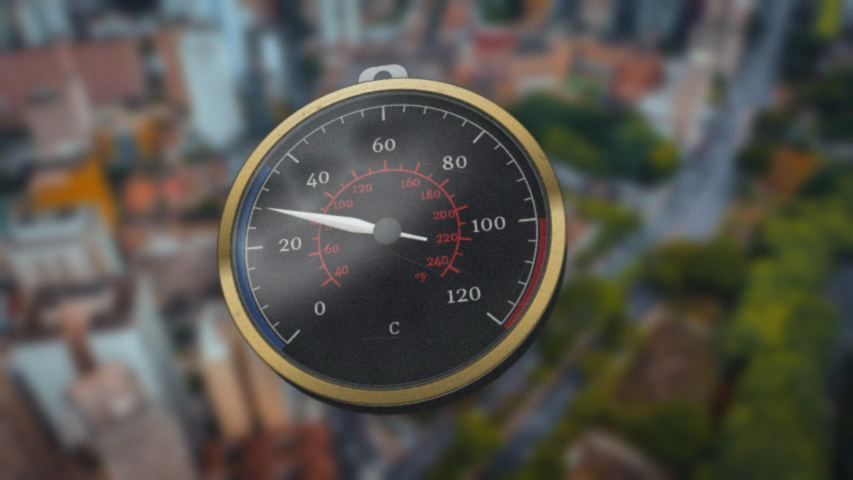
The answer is 28 °C
